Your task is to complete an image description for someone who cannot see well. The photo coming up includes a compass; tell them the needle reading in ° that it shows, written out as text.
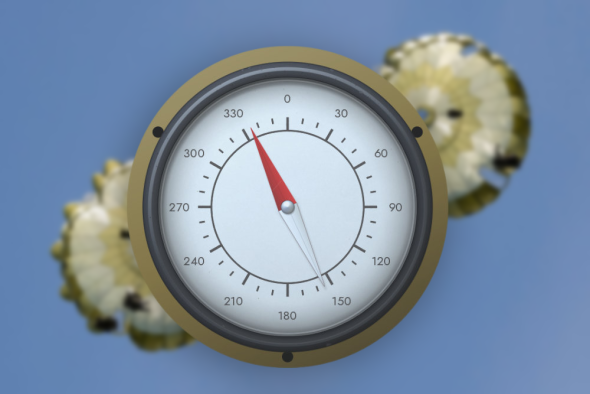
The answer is 335 °
